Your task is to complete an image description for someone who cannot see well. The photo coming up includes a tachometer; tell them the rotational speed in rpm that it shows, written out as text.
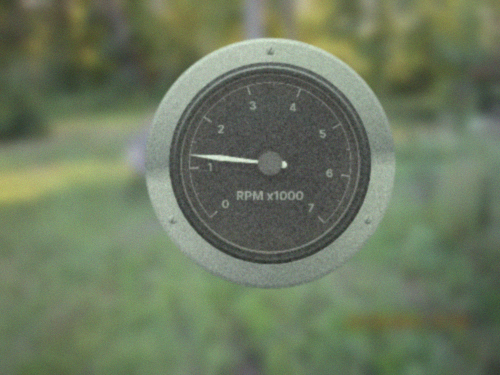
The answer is 1250 rpm
